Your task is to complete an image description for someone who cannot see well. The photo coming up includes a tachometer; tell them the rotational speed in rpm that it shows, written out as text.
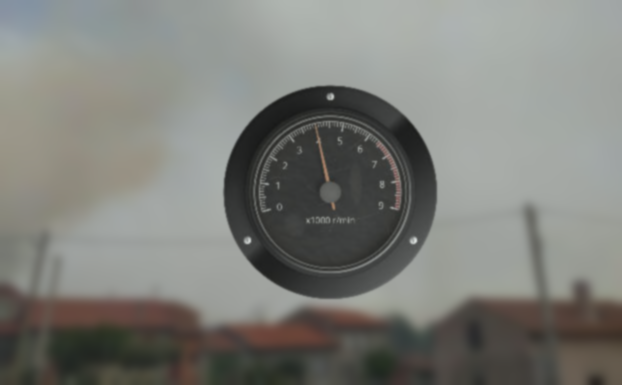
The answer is 4000 rpm
